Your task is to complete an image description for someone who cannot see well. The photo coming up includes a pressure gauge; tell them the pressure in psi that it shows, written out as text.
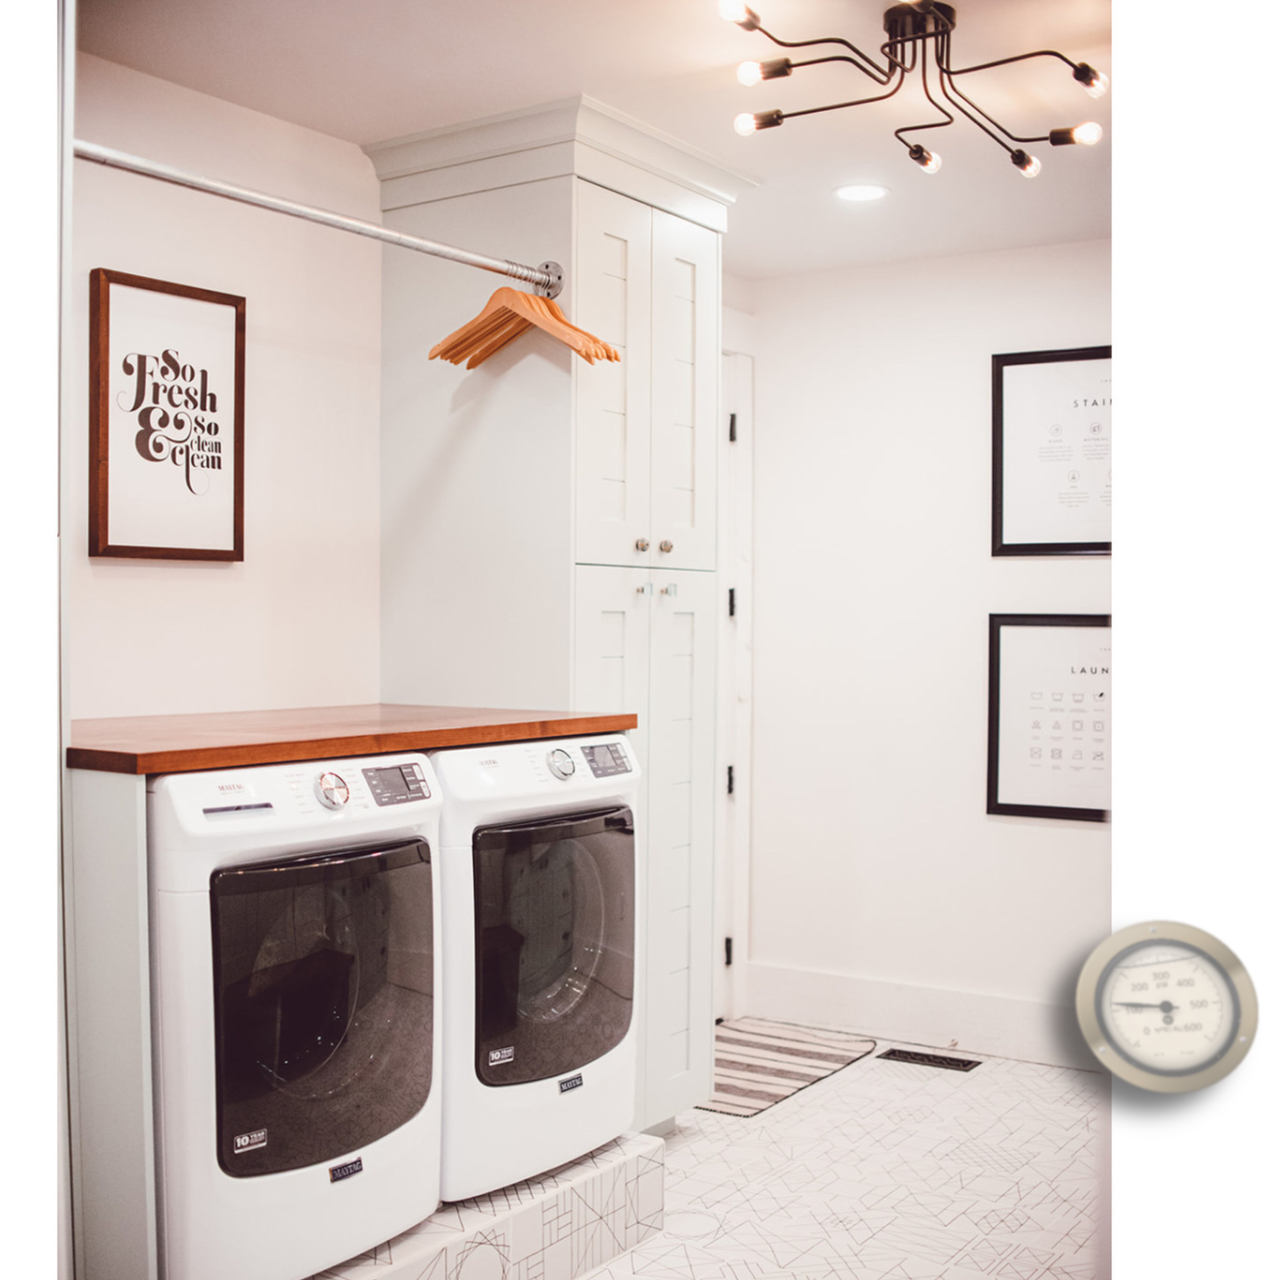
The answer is 120 psi
